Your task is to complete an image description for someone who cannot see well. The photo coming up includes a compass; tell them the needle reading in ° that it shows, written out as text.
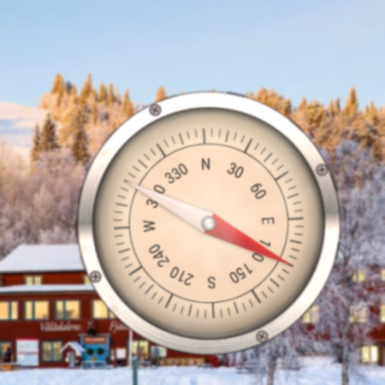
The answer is 120 °
